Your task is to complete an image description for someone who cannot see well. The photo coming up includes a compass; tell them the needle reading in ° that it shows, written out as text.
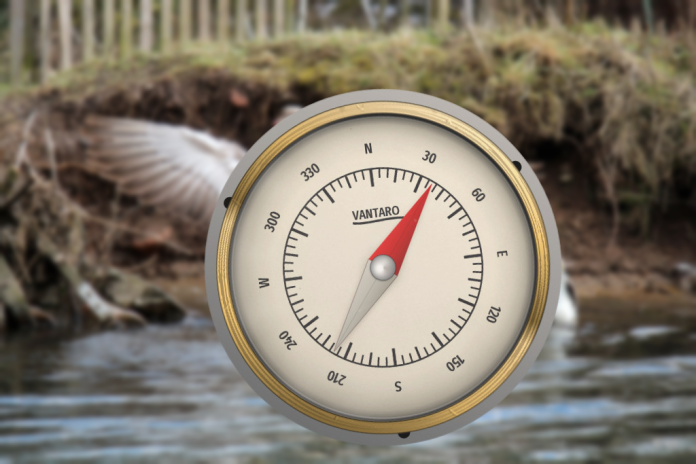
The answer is 37.5 °
